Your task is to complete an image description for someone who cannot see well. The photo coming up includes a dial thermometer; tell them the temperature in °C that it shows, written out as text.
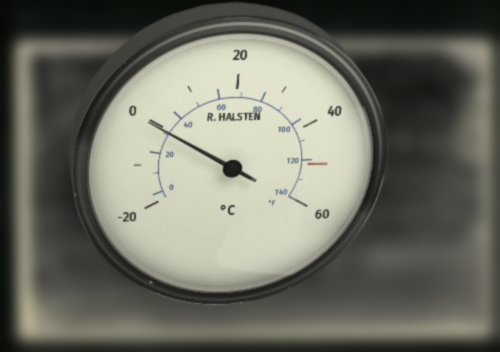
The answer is 0 °C
